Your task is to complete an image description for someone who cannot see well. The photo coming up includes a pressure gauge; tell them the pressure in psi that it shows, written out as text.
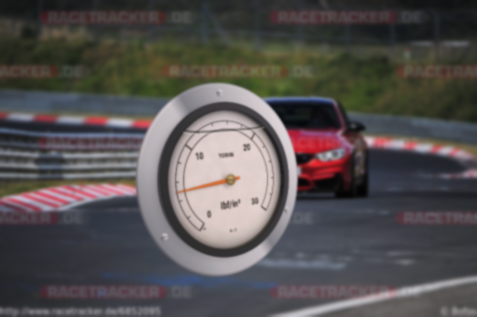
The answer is 5 psi
